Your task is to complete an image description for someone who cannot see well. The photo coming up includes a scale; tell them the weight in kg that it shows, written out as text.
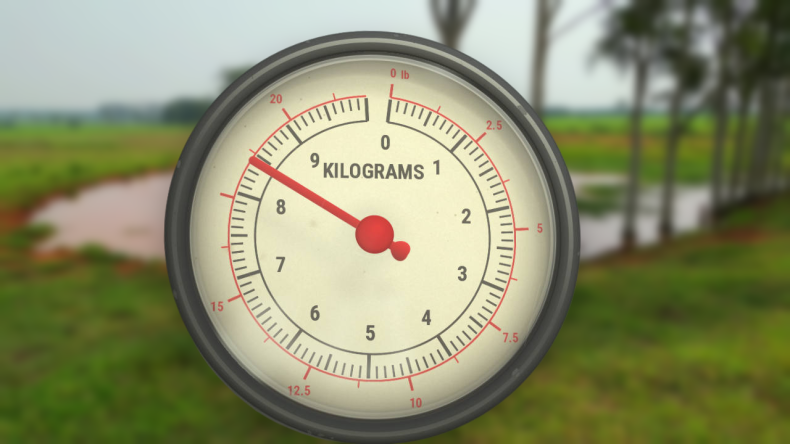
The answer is 8.4 kg
